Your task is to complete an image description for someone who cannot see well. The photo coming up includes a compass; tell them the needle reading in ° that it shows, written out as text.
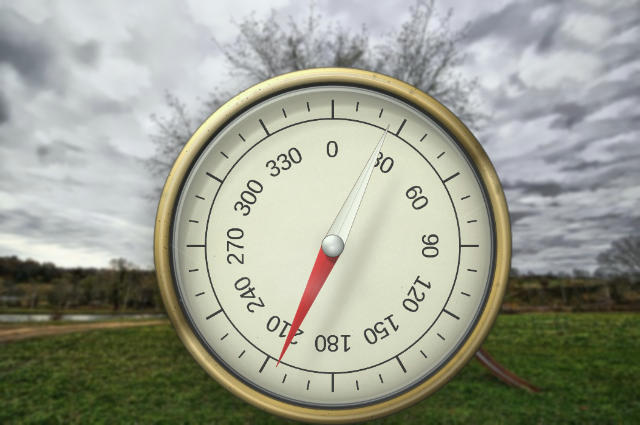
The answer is 205 °
